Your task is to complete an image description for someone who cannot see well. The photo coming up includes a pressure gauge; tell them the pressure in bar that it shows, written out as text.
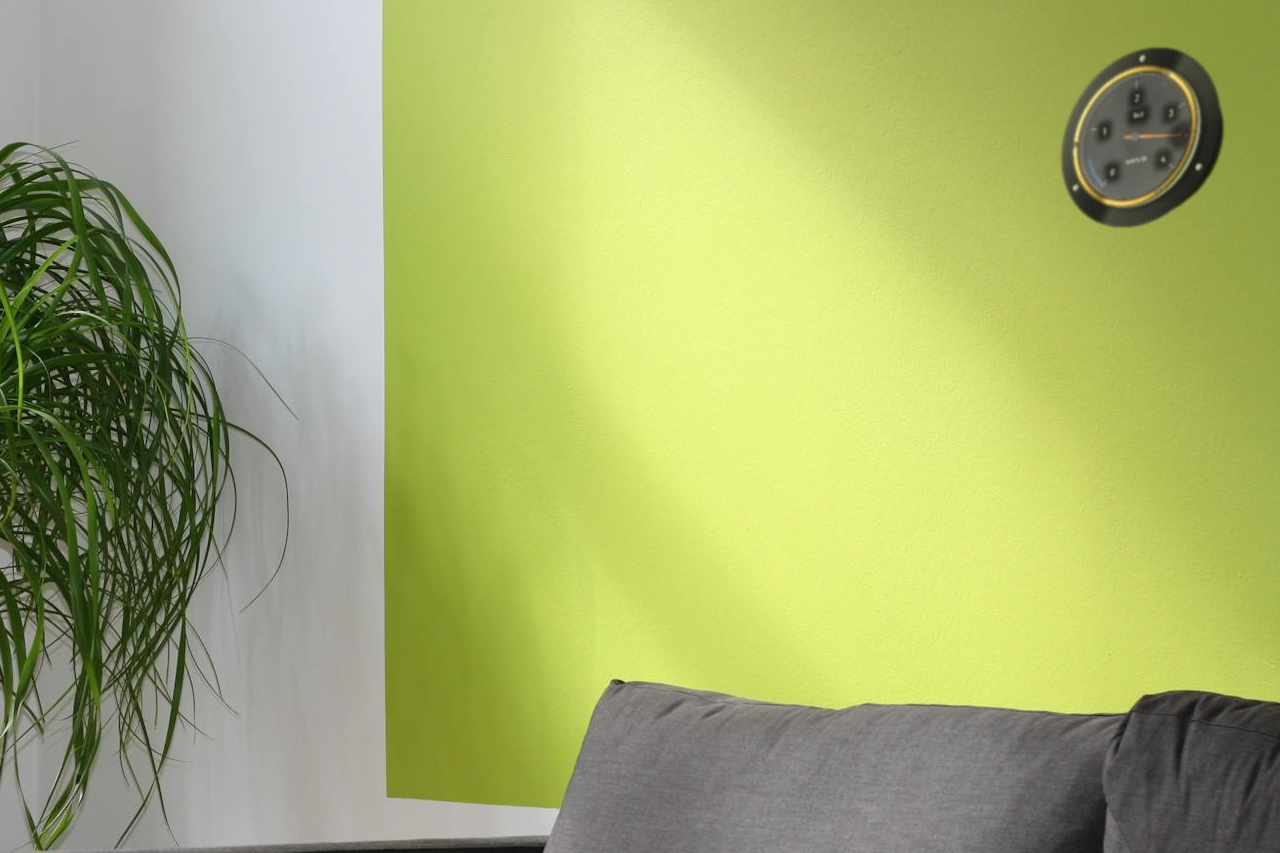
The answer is 3.5 bar
